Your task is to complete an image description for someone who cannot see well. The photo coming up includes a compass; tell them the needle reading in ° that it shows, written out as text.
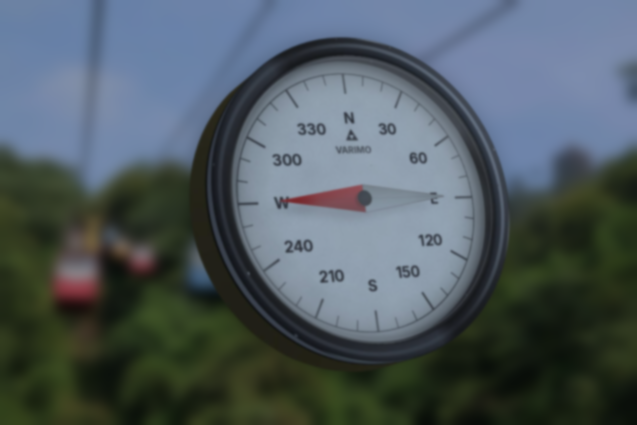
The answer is 270 °
